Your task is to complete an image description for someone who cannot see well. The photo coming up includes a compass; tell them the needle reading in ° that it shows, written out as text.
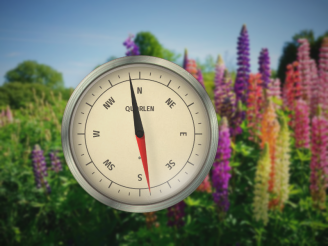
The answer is 170 °
